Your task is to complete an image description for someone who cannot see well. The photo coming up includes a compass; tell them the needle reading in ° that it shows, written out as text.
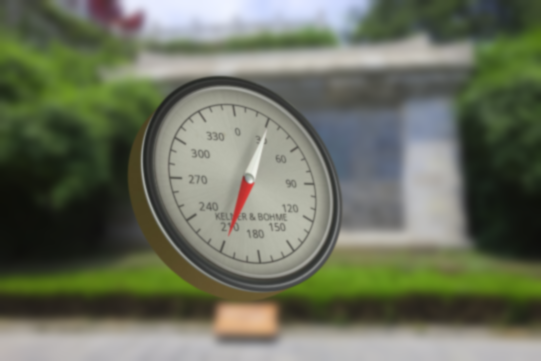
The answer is 210 °
